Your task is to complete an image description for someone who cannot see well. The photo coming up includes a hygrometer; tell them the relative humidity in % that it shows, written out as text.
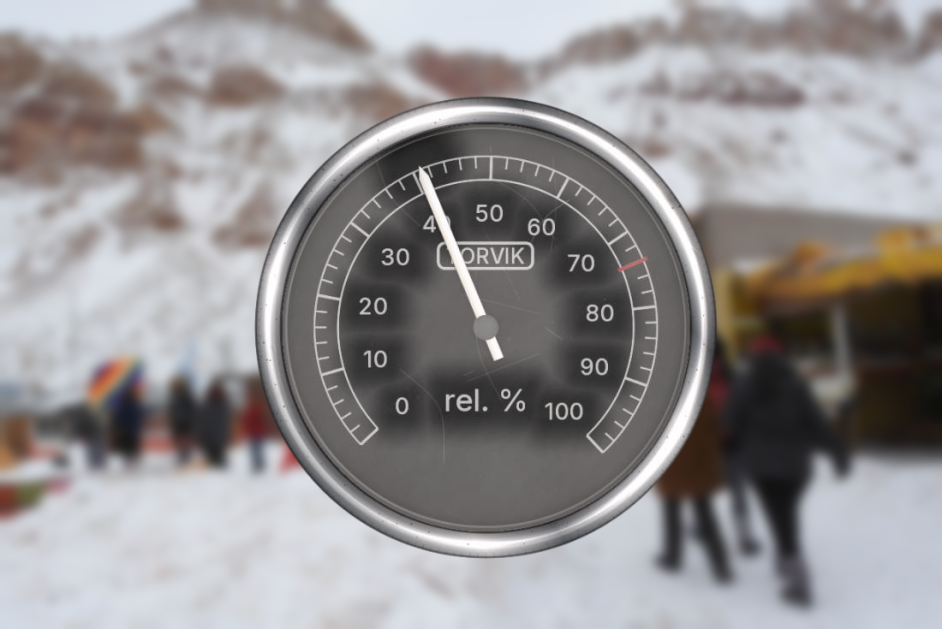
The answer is 41 %
